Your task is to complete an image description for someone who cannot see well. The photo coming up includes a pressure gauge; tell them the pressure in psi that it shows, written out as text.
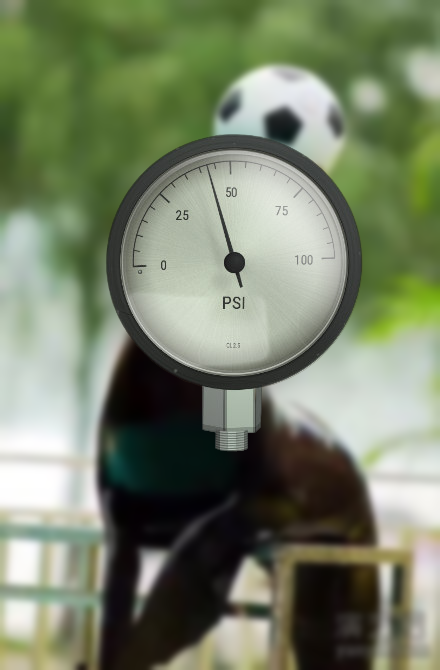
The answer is 42.5 psi
